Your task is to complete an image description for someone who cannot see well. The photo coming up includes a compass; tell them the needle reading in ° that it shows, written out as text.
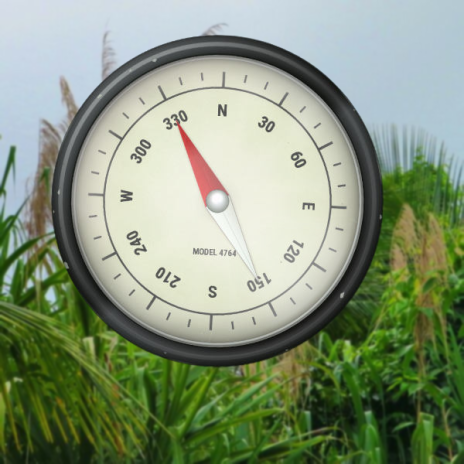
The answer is 330 °
